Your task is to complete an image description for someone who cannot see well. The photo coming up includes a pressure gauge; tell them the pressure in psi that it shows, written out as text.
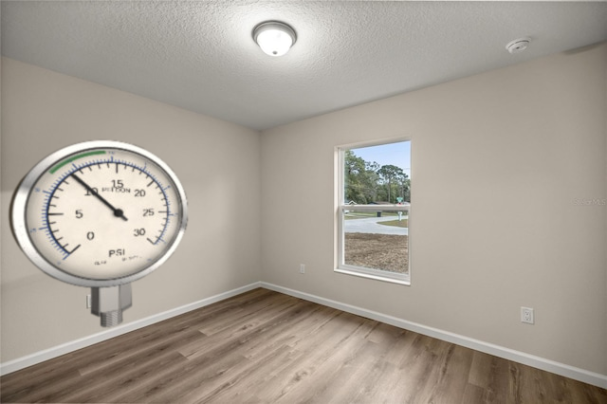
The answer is 10 psi
